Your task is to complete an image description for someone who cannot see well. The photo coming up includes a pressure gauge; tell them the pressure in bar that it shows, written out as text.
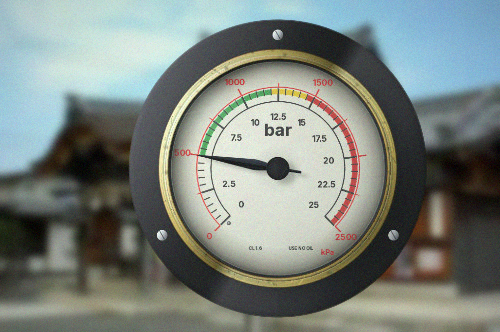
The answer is 5 bar
